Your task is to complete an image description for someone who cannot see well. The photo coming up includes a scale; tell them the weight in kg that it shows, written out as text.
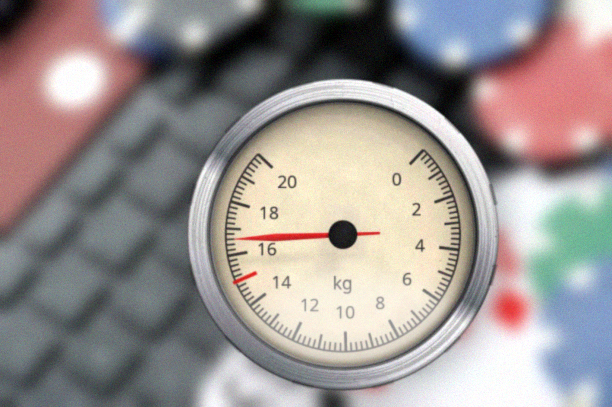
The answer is 16.6 kg
